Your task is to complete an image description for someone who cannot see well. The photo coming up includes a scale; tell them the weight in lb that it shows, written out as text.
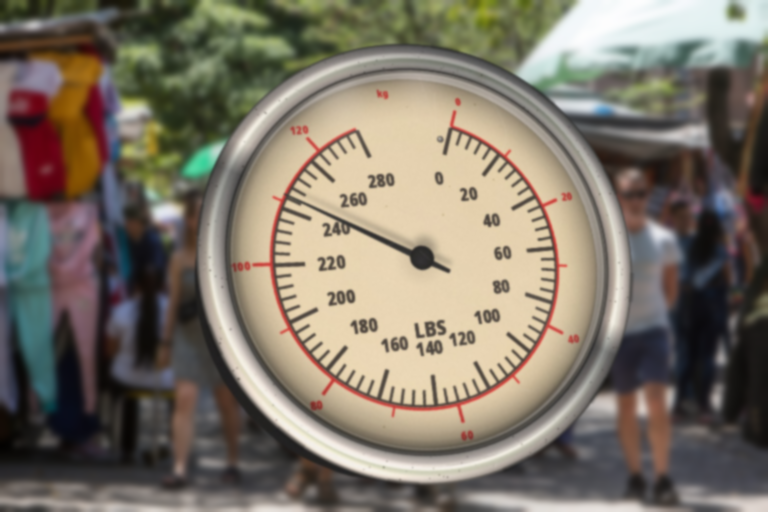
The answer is 244 lb
